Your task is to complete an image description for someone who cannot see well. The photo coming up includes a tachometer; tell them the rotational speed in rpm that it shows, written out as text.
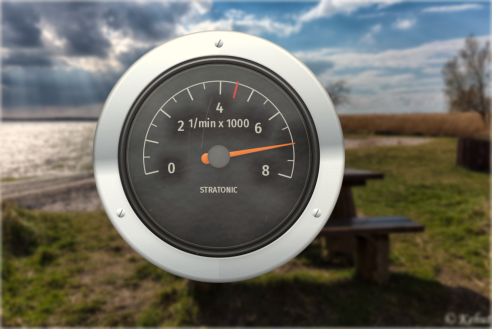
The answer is 7000 rpm
